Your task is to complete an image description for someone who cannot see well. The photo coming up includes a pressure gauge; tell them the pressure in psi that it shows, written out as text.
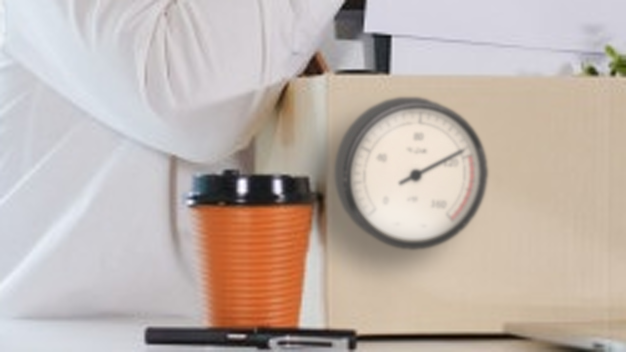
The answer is 115 psi
